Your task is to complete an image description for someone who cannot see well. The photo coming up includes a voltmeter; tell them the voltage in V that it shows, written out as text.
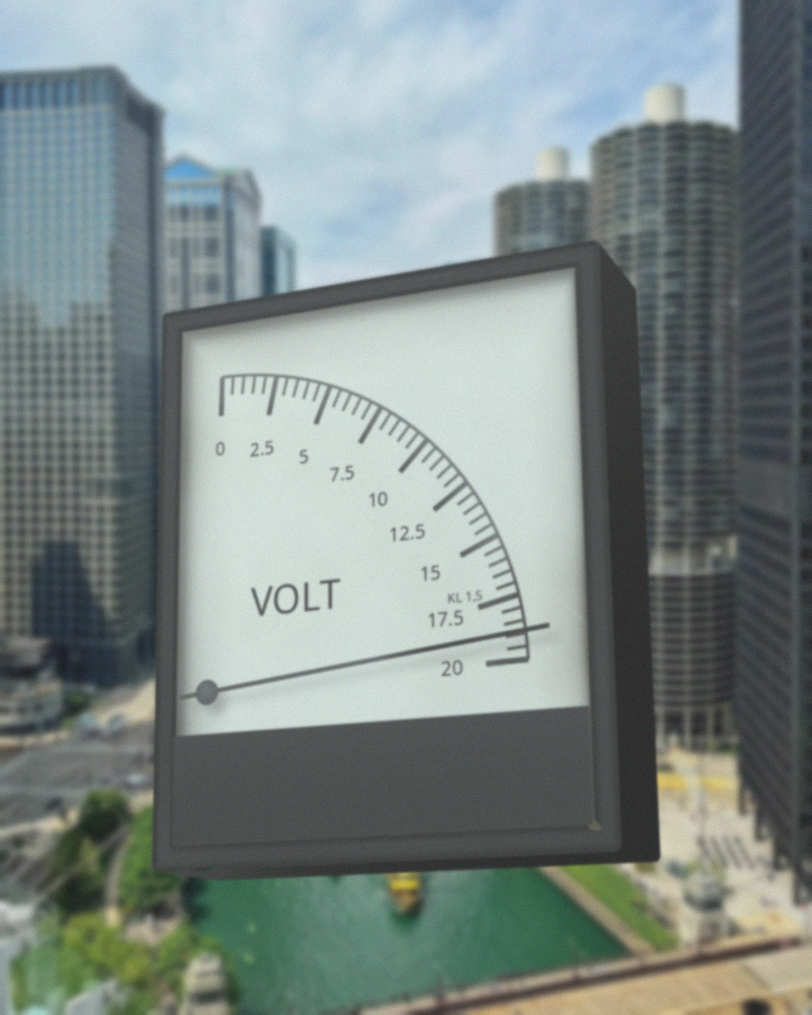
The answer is 19 V
